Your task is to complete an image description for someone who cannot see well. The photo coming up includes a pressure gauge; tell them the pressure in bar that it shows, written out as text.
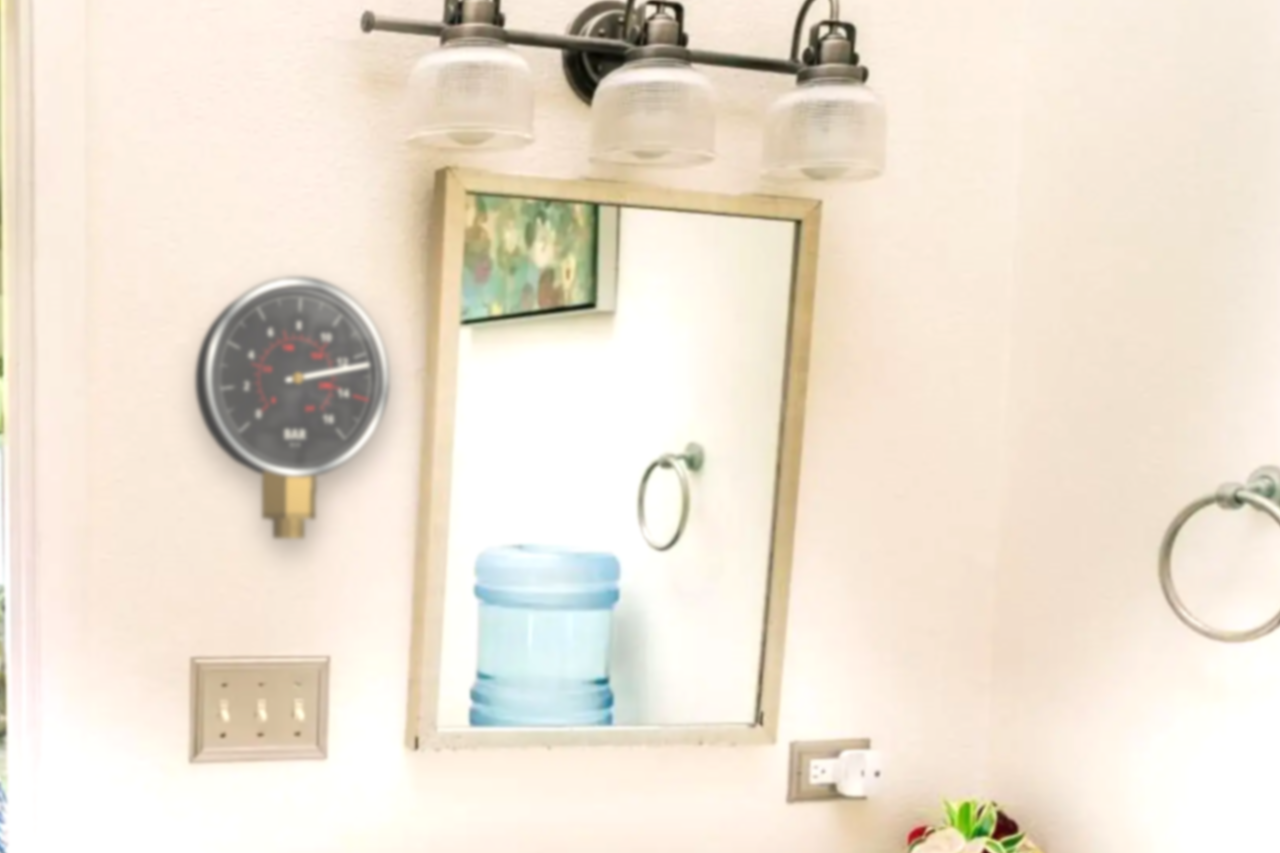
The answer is 12.5 bar
